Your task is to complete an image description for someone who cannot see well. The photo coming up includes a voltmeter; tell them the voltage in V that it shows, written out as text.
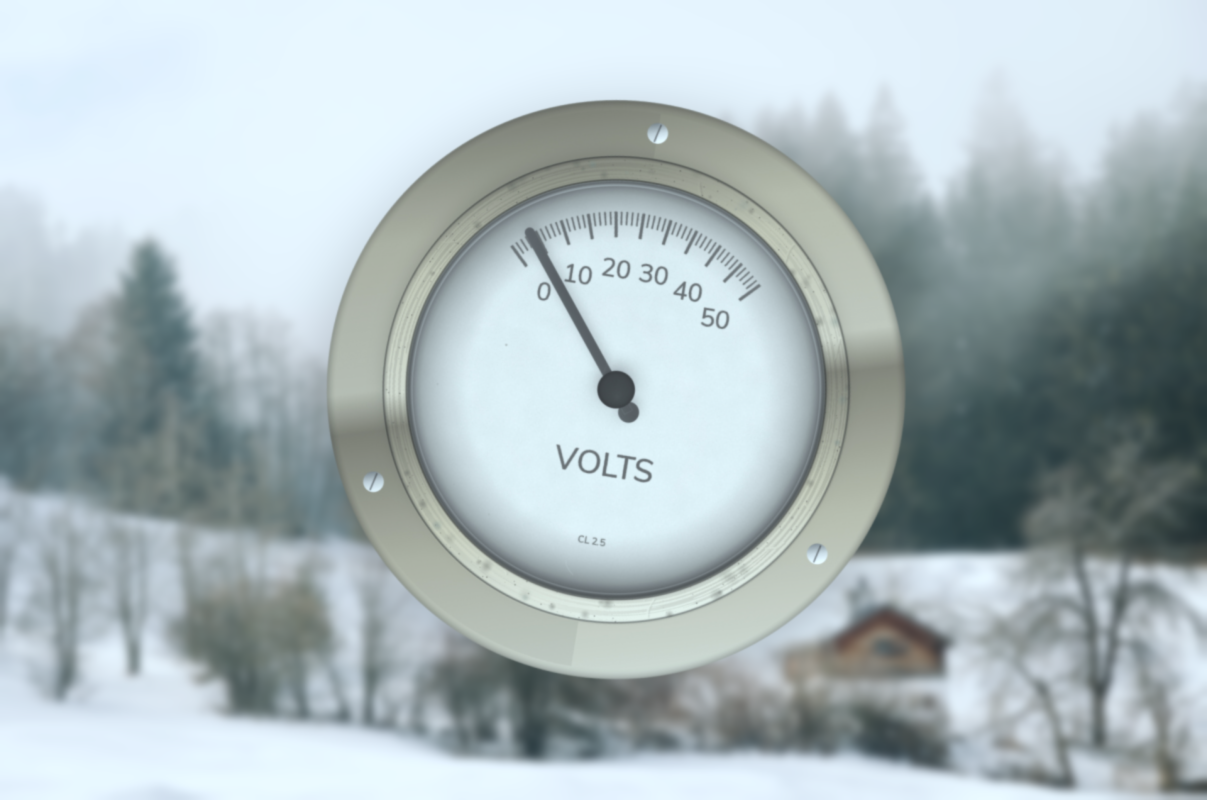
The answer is 4 V
